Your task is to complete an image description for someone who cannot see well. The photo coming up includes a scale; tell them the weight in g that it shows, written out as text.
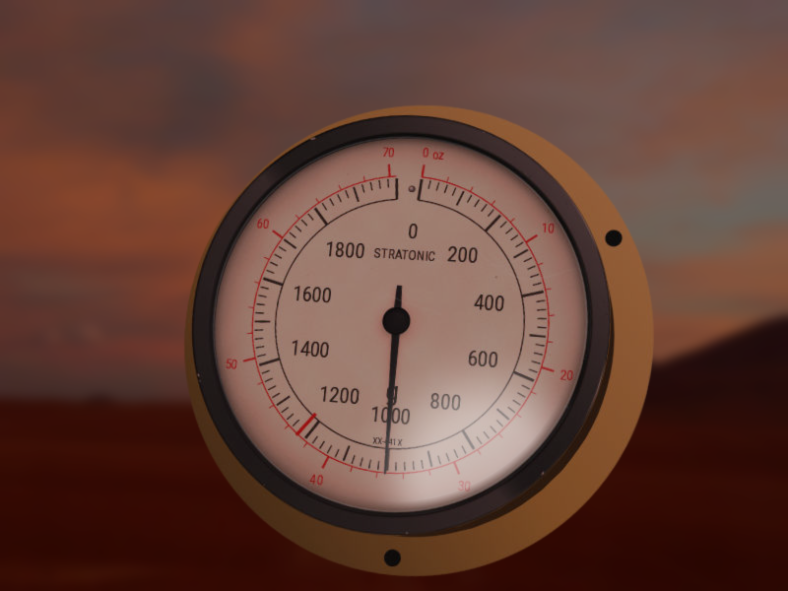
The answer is 1000 g
